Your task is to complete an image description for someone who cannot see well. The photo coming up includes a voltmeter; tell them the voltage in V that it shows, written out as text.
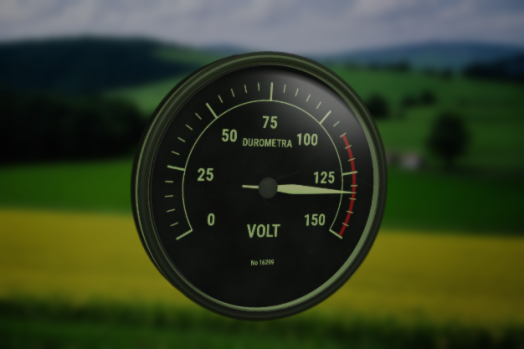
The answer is 132.5 V
